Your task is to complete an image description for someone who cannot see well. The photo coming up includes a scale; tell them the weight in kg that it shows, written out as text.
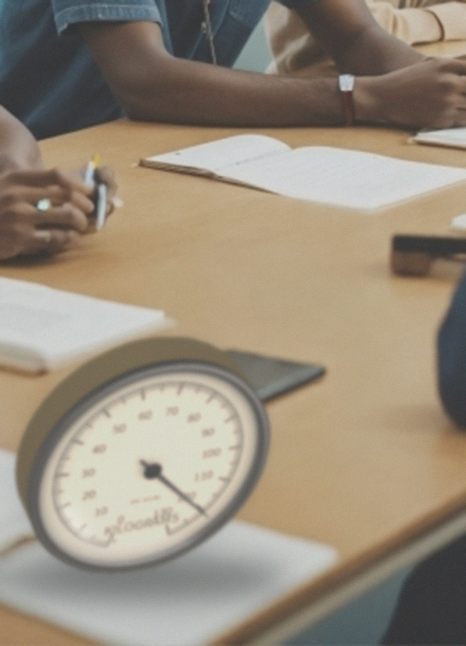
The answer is 120 kg
